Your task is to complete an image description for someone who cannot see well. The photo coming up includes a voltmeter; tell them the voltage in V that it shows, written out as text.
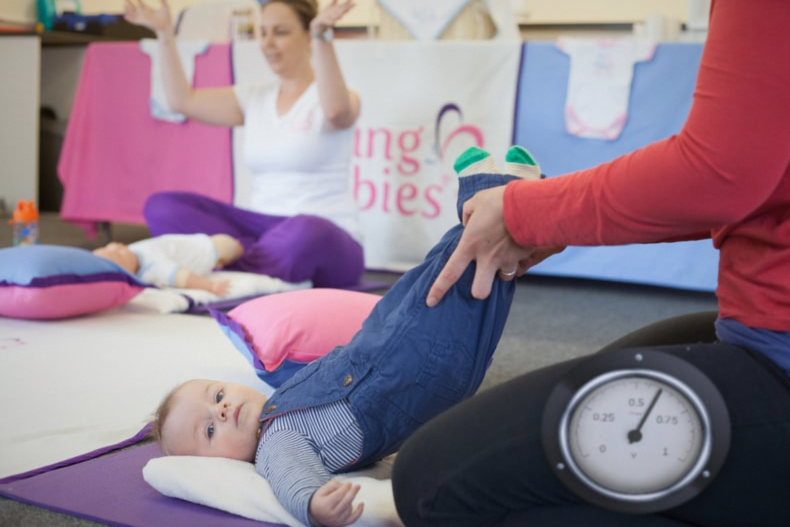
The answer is 0.6 V
